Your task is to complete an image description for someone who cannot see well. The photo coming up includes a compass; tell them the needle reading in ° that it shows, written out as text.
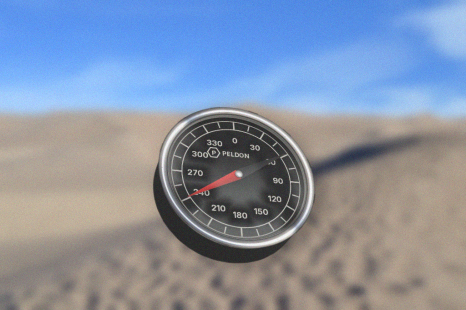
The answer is 240 °
